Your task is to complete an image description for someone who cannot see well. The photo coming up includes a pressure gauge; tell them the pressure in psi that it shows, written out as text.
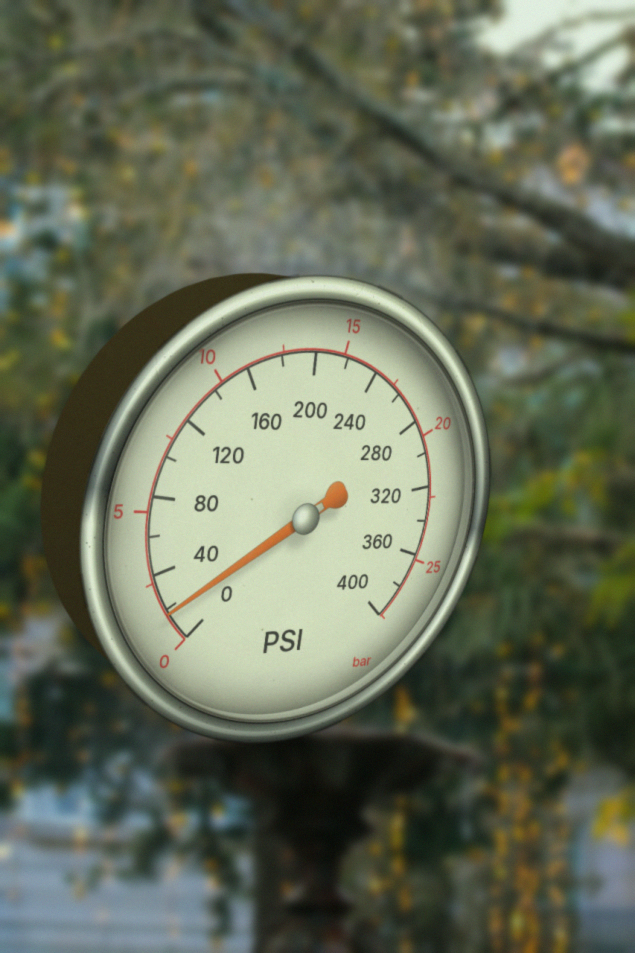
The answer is 20 psi
